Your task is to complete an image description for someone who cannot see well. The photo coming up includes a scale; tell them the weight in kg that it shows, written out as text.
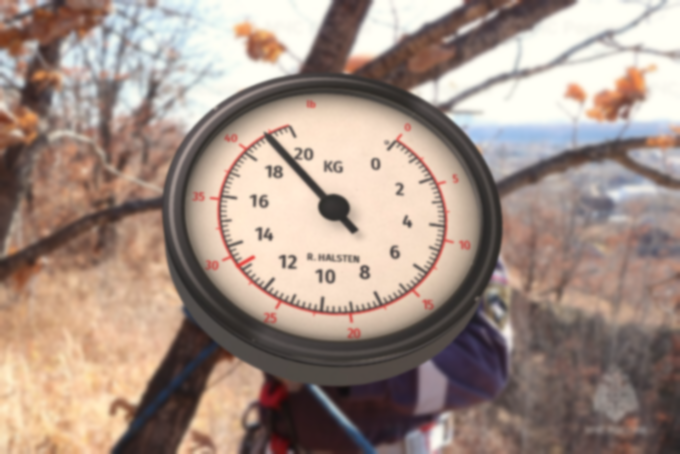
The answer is 19 kg
